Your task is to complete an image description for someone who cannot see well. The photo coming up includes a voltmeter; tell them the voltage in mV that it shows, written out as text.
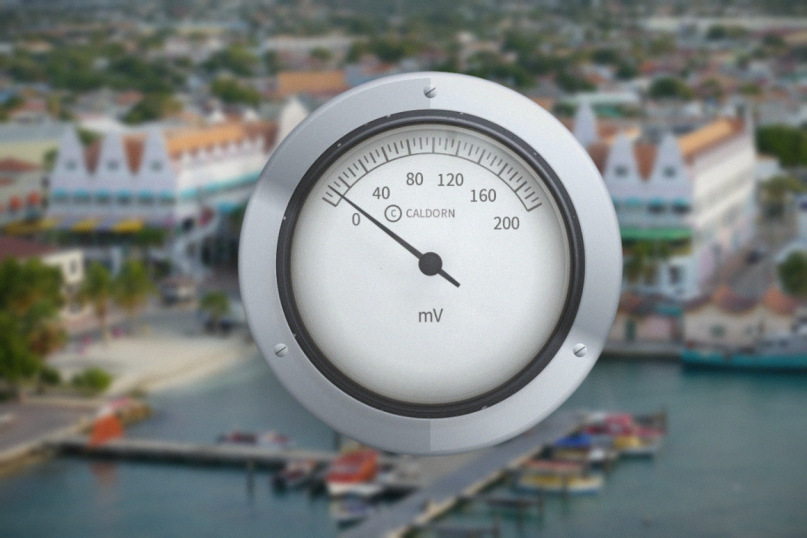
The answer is 10 mV
